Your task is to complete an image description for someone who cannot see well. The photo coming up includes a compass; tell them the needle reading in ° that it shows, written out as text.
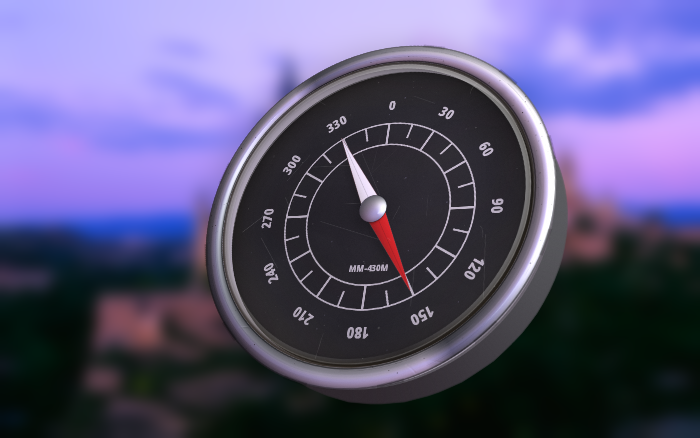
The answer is 150 °
